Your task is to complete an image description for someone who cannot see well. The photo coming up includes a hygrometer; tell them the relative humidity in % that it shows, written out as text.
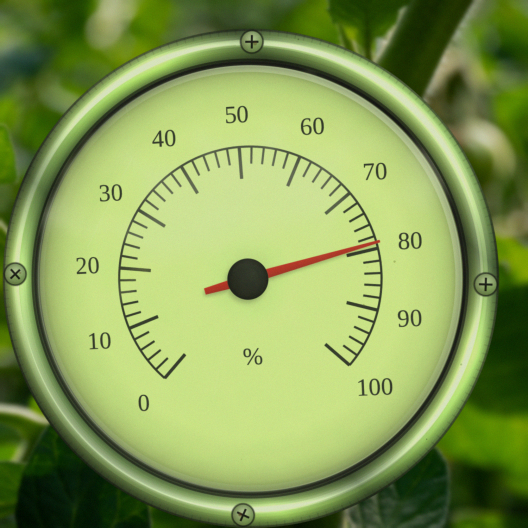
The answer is 79 %
